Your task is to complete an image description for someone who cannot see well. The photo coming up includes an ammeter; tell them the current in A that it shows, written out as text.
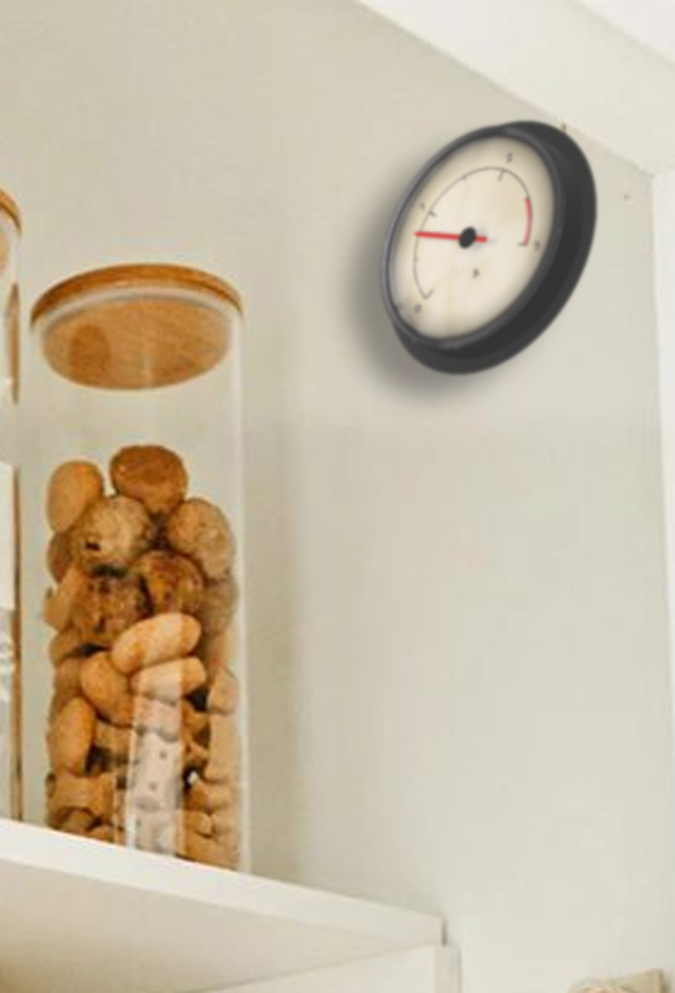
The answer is 0.75 A
